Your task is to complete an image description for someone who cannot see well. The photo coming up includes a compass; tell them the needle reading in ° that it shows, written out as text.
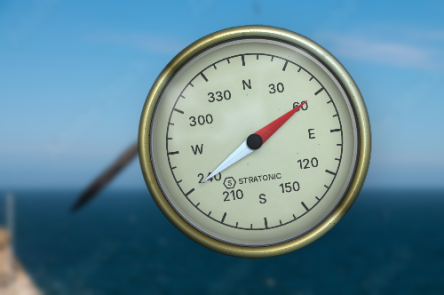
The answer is 60 °
